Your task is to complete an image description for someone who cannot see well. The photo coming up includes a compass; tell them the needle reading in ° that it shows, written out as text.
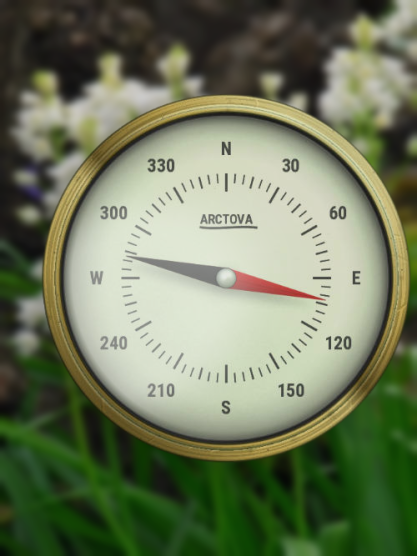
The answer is 102.5 °
